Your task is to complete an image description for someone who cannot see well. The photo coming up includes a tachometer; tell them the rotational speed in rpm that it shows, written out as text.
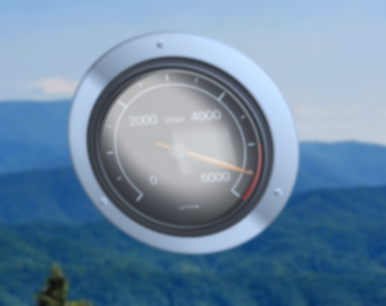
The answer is 5500 rpm
